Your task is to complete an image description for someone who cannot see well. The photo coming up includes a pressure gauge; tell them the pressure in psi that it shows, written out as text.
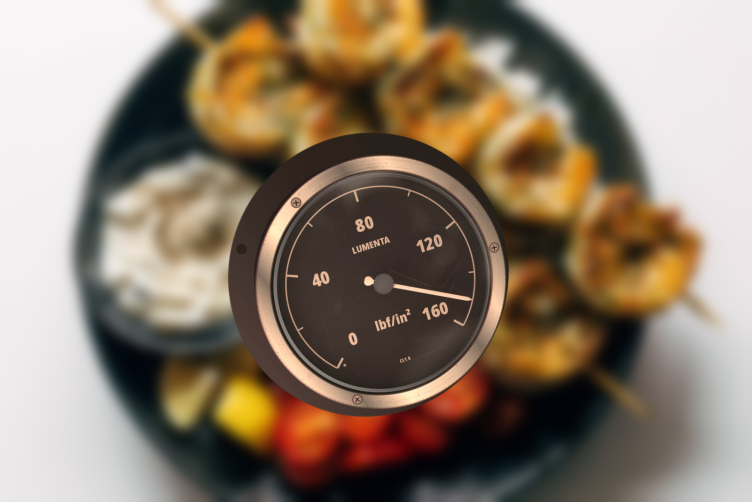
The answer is 150 psi
